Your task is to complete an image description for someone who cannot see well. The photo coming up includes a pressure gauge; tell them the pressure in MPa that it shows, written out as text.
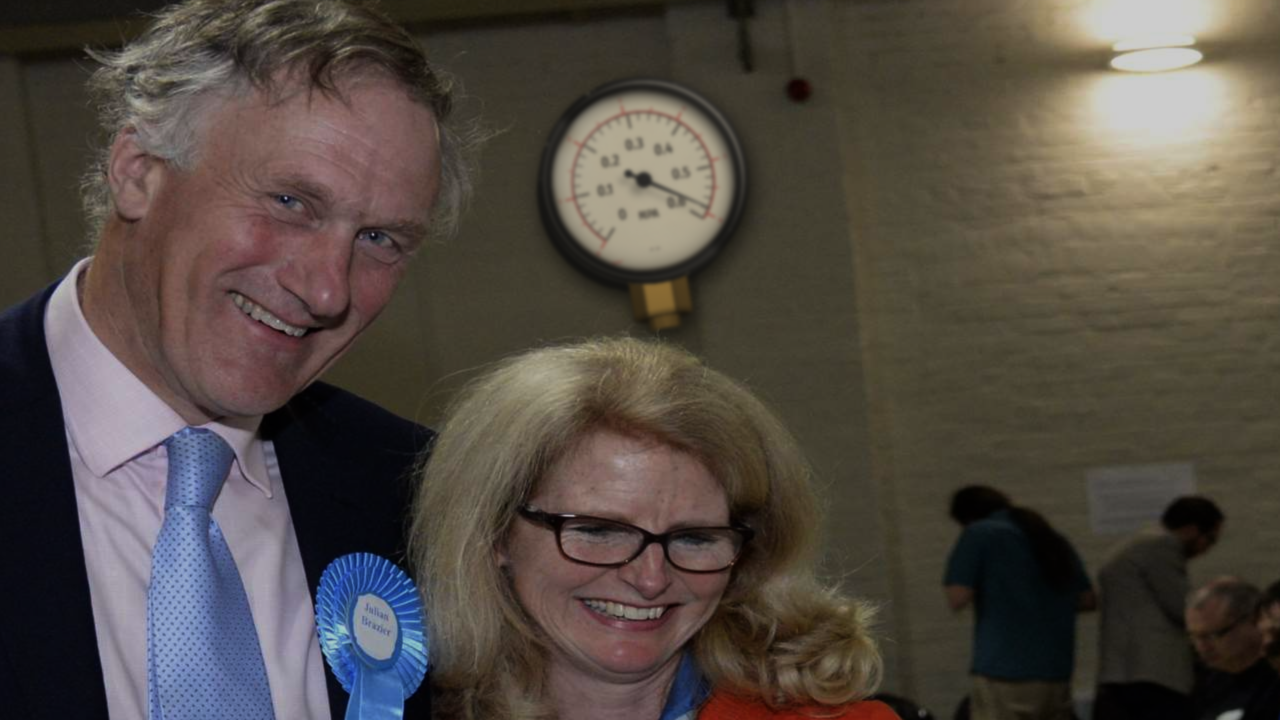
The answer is 0.58 MPa
